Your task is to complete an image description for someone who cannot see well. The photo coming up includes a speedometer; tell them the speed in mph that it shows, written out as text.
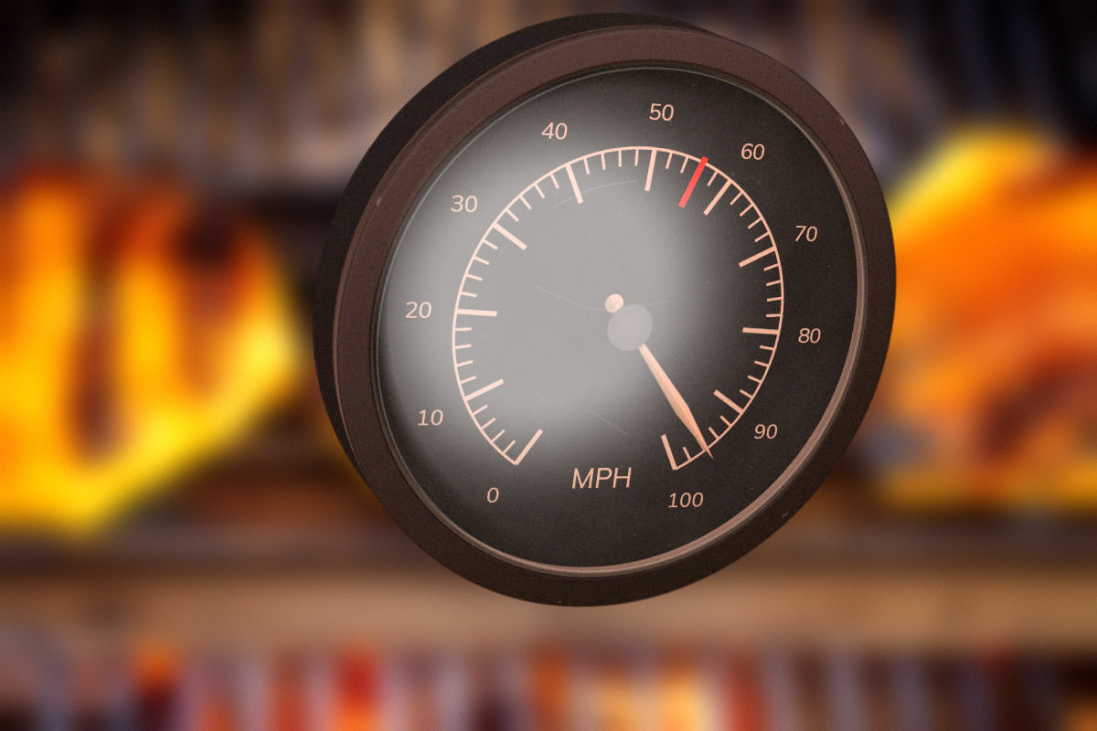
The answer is 96 mph
